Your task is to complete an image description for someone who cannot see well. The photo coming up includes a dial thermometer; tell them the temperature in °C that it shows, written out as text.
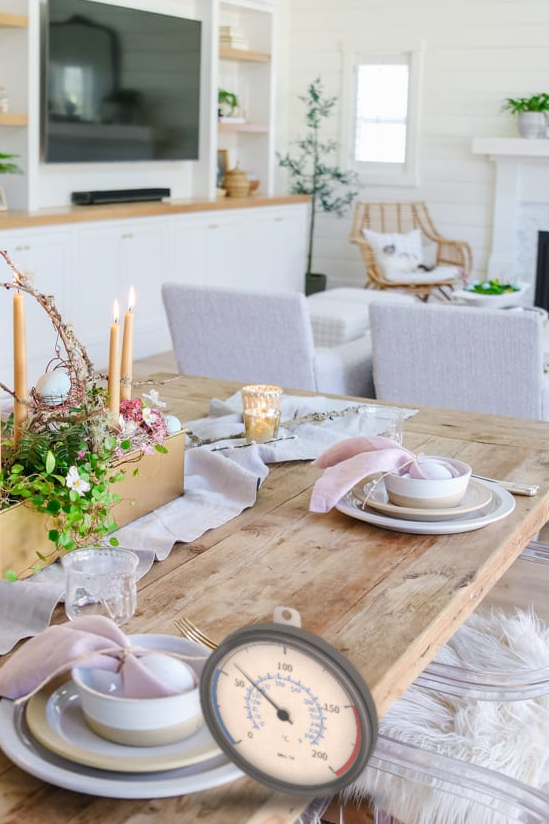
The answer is 62.5 °C
